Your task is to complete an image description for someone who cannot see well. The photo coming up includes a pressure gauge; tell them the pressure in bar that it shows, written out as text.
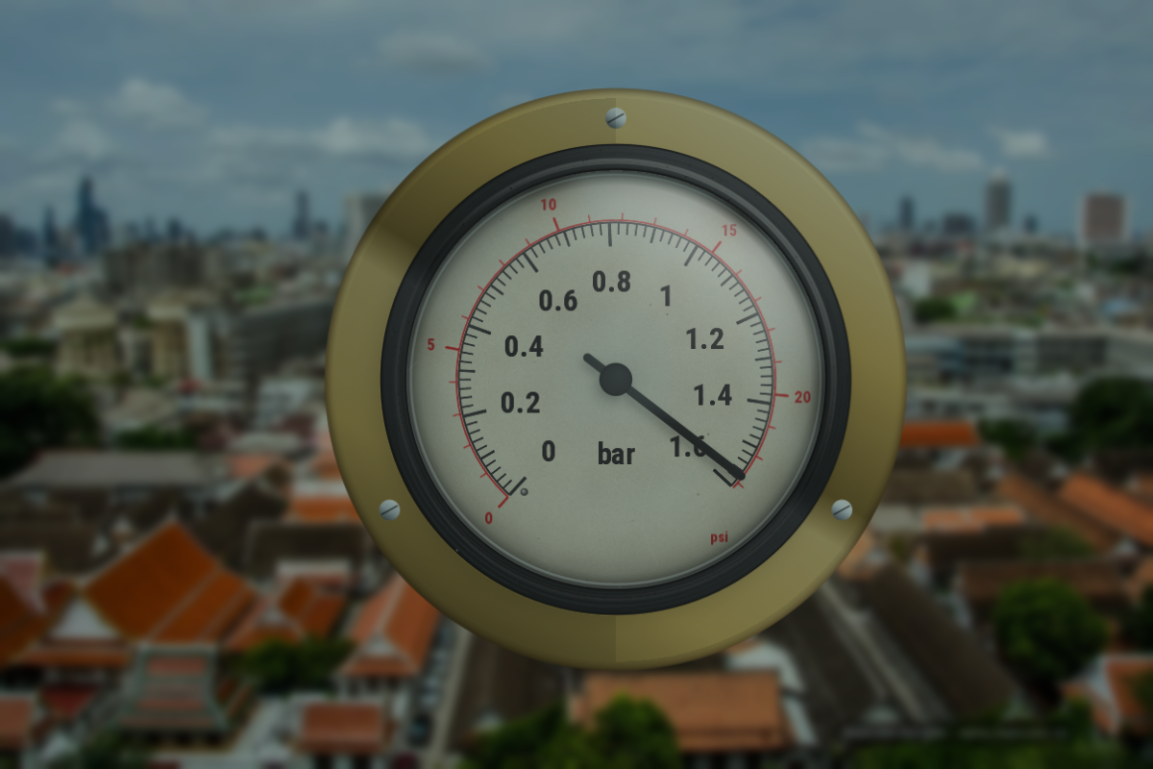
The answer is 1.57 bar
